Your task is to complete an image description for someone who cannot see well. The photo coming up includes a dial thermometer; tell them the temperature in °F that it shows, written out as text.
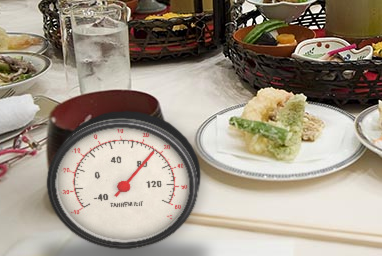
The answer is 80 °F
